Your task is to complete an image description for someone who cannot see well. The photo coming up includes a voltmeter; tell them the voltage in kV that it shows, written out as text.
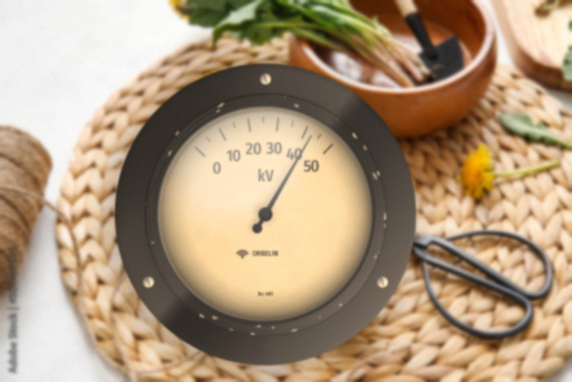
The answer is 42.5 kV
